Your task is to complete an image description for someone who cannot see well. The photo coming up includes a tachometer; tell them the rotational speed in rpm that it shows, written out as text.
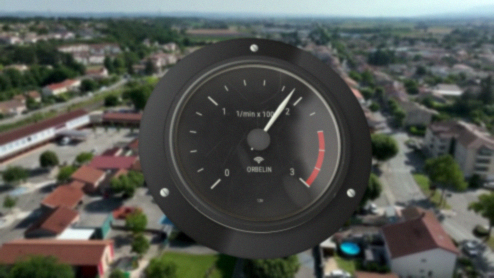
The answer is 1900 rpm
